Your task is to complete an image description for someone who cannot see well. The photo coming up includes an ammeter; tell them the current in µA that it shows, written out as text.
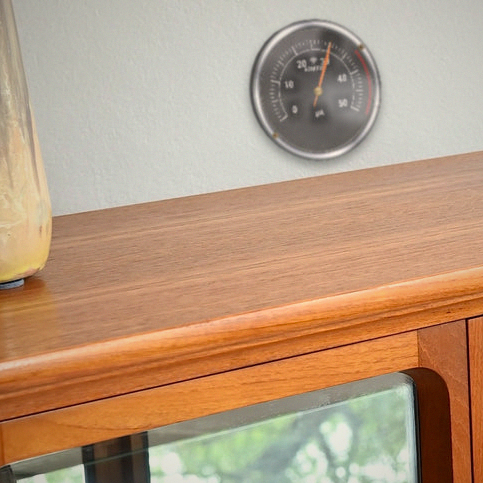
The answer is 30 µA
